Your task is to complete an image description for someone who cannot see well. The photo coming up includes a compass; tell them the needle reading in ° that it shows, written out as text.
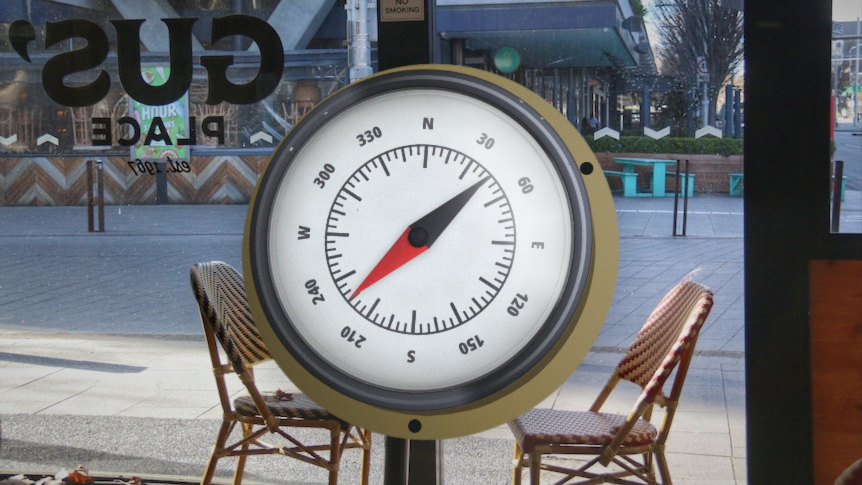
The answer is 225 °
